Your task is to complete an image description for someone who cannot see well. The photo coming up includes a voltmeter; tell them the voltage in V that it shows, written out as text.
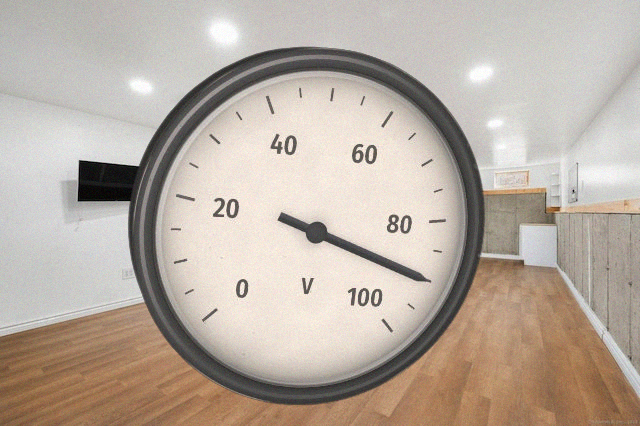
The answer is 90 V
